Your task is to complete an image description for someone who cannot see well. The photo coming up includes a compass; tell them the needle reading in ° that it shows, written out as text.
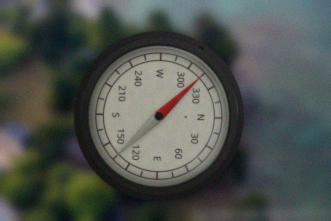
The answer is 315 °
